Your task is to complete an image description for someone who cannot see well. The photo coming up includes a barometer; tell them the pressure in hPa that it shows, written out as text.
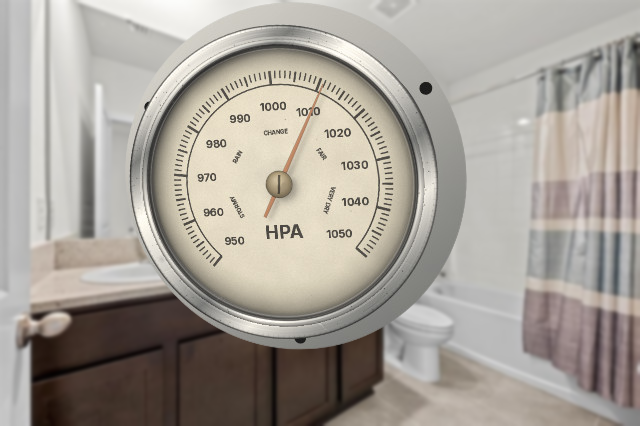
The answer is 1011 hPa
